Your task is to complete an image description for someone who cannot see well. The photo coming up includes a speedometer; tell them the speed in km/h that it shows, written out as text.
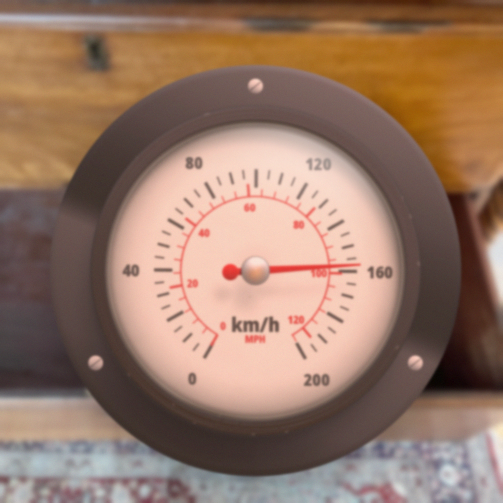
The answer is 157.5 km/h
